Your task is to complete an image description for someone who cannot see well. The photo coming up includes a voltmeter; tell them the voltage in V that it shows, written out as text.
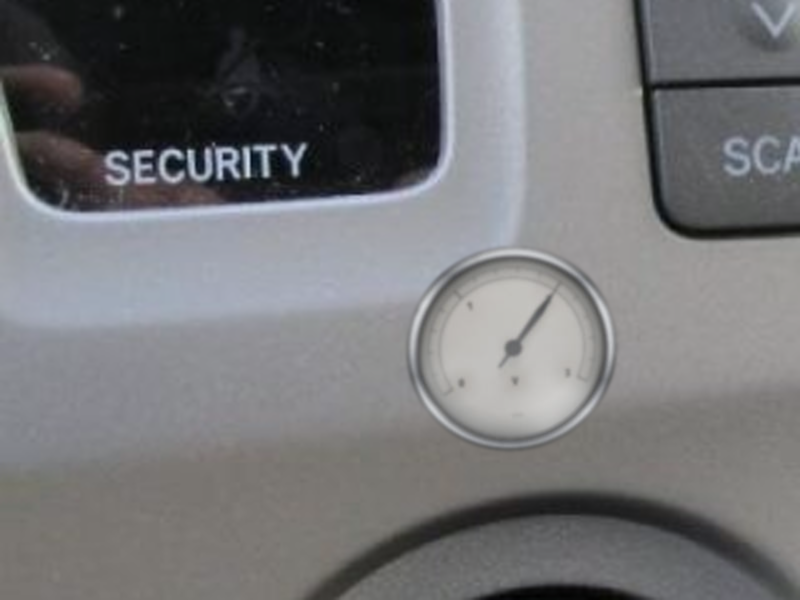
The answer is 2 V
